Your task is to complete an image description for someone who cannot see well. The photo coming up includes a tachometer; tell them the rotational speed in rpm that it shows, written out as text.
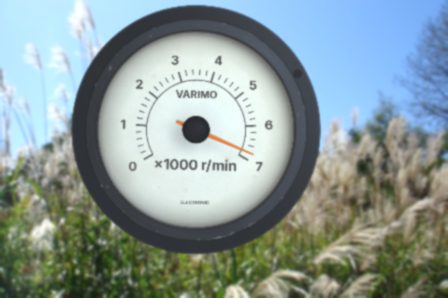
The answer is 6800 rpm
